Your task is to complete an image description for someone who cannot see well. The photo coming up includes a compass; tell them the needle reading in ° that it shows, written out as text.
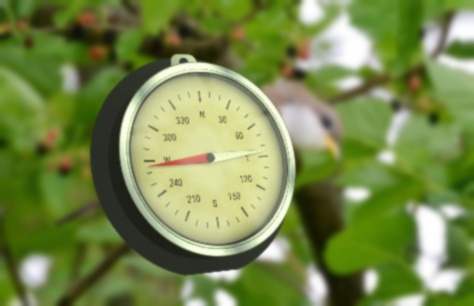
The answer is 265 °
